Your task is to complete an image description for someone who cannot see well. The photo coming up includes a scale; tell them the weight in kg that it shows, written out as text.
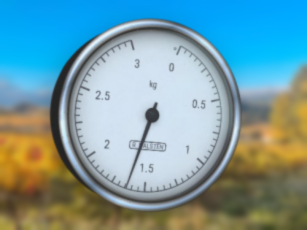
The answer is 1.65 kg
